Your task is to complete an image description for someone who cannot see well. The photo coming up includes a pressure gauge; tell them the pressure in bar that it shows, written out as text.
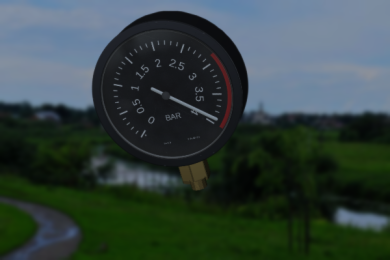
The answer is 3.9 bar
